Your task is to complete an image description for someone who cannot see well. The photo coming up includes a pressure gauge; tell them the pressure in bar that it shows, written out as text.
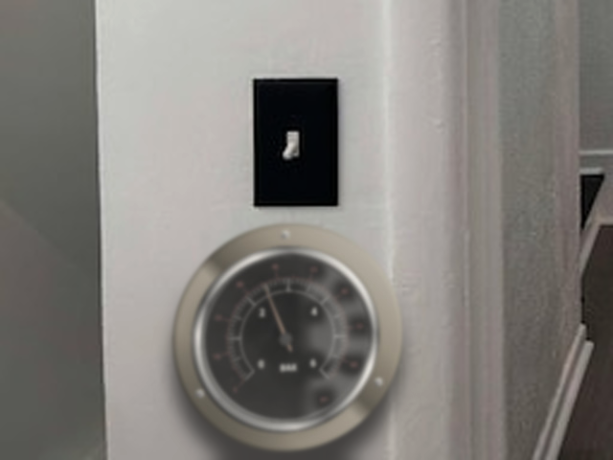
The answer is 2.5 bar
